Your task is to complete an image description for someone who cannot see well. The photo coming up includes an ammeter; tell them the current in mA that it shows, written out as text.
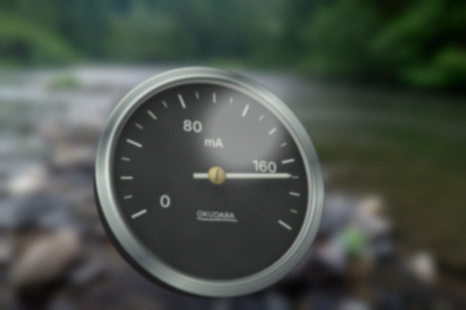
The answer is 170 mA
